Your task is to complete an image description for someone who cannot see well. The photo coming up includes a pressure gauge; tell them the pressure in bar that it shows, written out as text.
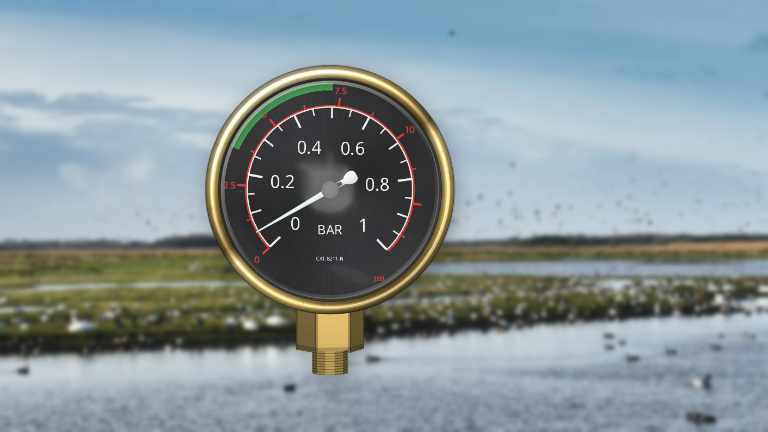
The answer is 0.05 bar
